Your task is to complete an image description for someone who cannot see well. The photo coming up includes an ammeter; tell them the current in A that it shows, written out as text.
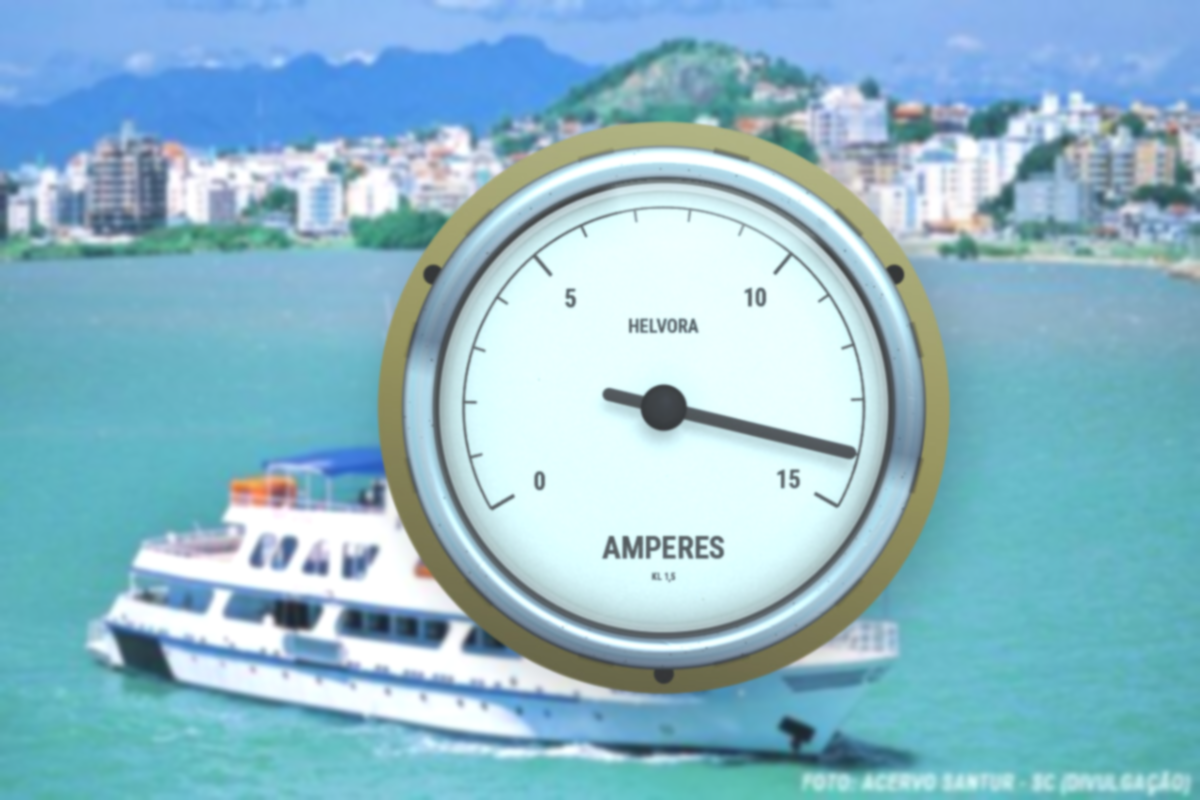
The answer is 14 A
